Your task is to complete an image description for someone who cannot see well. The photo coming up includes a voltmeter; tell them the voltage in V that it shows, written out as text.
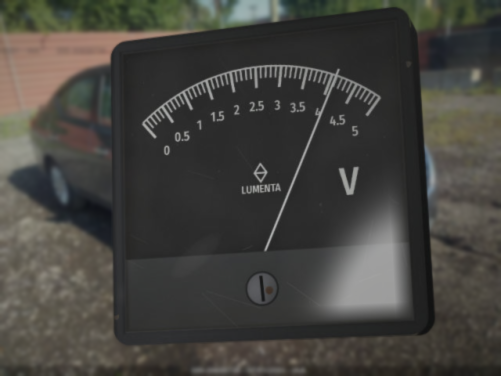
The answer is 4.1 V
